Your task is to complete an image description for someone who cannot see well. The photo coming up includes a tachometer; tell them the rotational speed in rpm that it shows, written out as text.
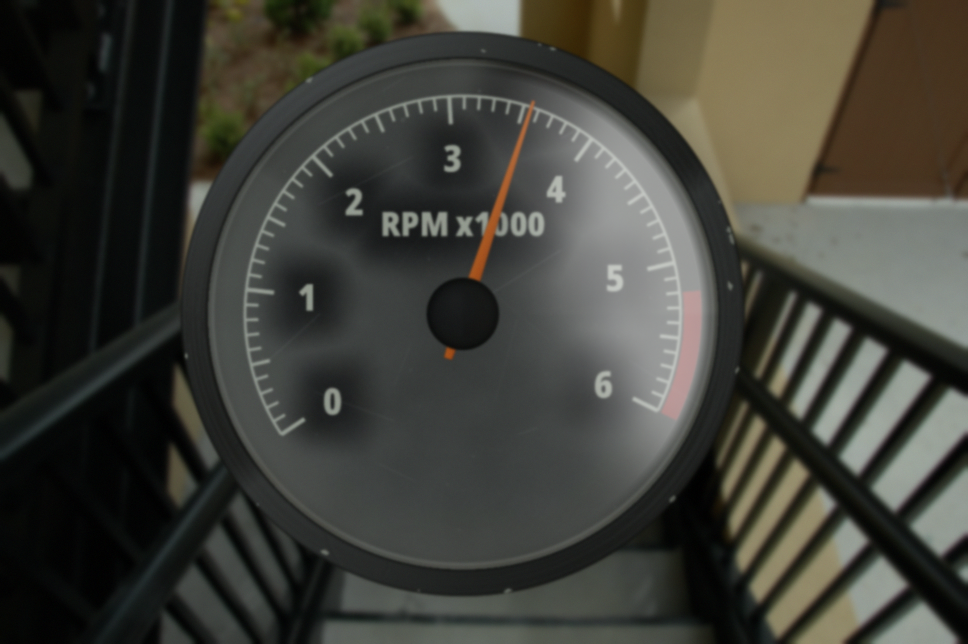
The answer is 3550 rpm
